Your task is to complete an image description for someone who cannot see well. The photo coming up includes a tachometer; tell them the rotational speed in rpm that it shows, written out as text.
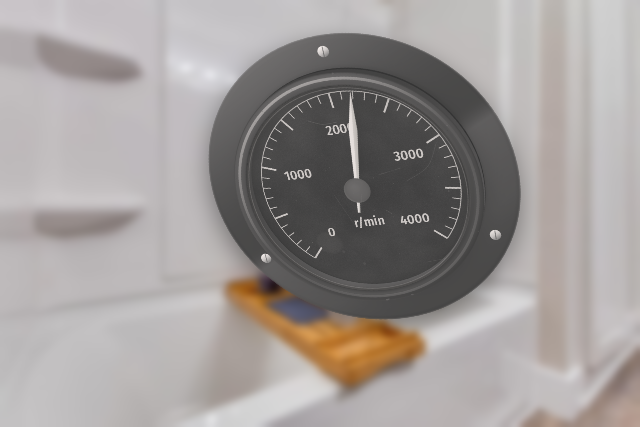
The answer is 2200 rpm
